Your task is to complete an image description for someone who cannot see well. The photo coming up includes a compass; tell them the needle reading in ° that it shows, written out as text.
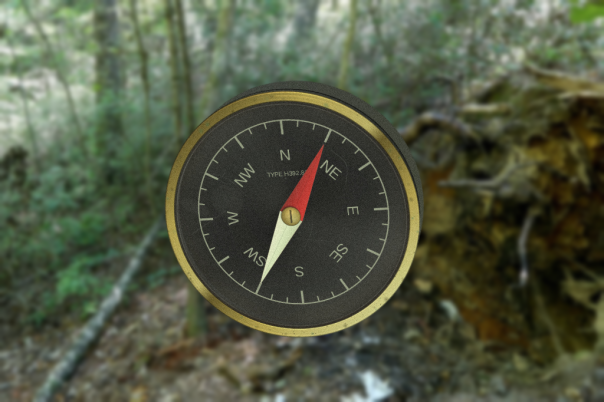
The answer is 30 °
